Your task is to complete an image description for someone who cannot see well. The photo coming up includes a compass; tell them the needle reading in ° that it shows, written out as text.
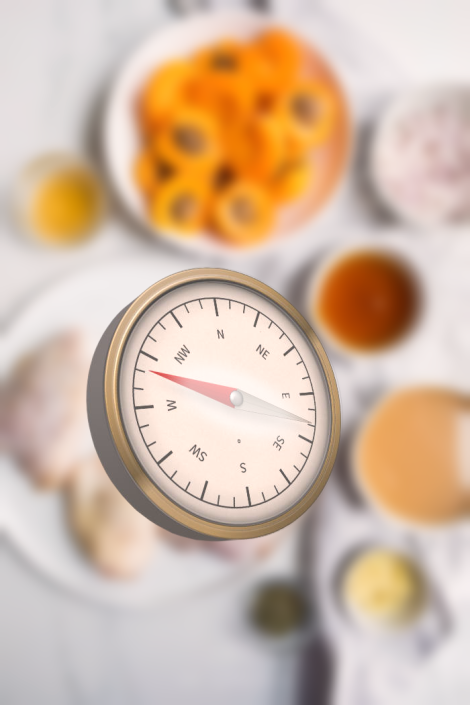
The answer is 290 °
